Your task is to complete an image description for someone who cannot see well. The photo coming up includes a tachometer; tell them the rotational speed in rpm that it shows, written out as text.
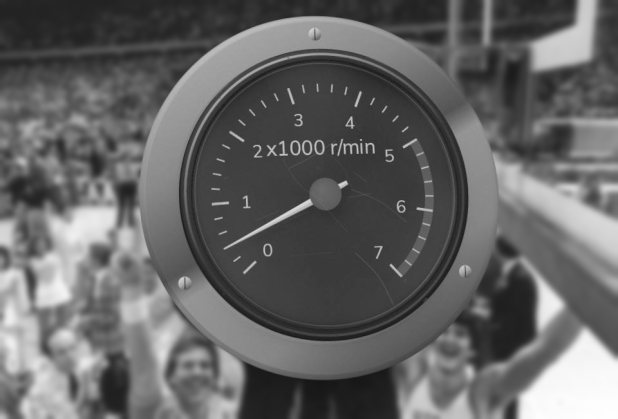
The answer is 400 rpm
